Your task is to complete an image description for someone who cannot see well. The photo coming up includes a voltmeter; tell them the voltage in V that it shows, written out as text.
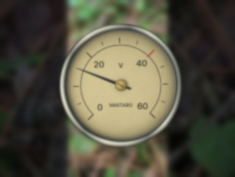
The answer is 15 V
